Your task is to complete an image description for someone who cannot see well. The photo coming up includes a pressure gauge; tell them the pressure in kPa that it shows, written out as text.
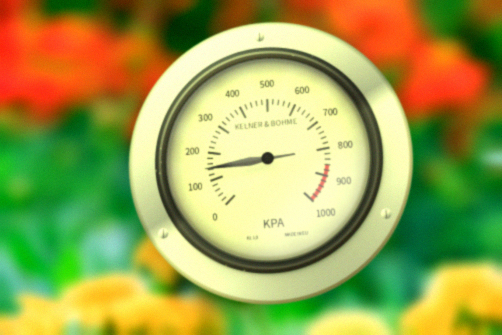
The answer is 140 kPa
